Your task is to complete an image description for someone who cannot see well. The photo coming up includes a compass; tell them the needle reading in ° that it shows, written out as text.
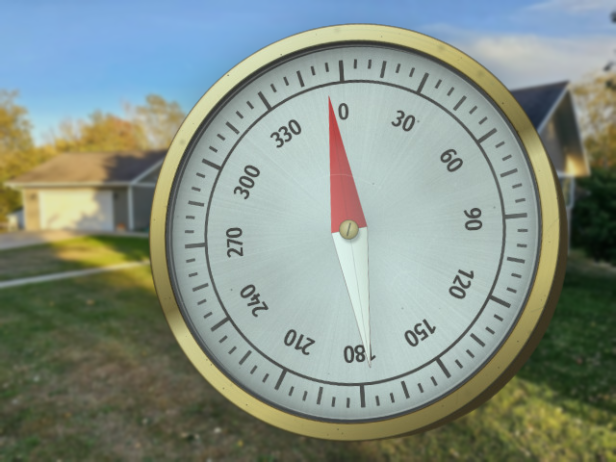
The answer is 355 °
